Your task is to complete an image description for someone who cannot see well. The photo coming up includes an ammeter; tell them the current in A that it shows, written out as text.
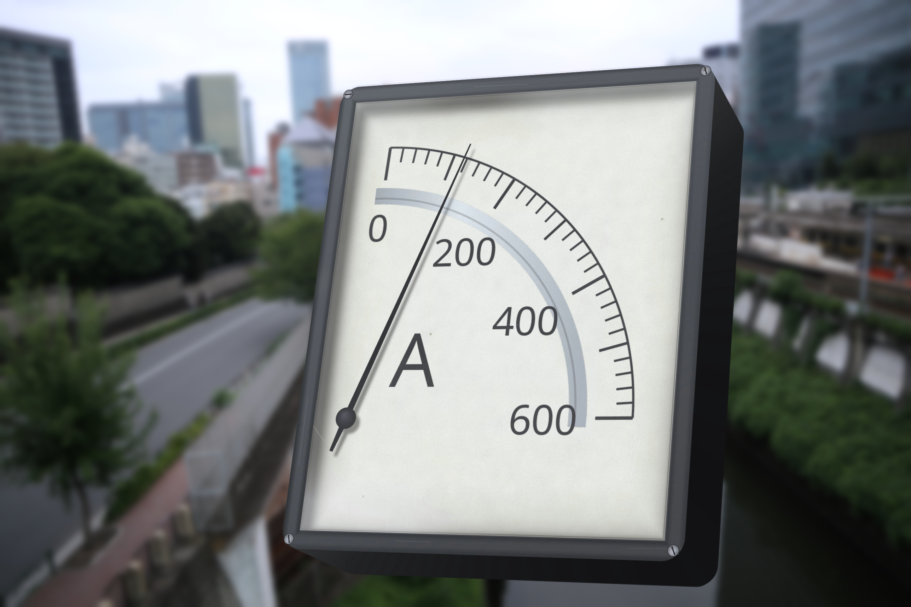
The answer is 120 A
